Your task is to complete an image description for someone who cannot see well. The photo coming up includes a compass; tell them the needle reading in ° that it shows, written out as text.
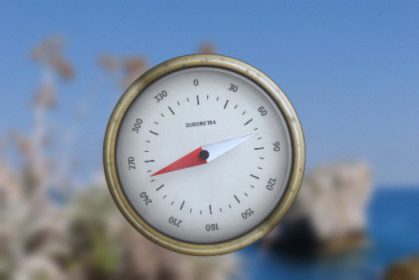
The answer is 255 °
